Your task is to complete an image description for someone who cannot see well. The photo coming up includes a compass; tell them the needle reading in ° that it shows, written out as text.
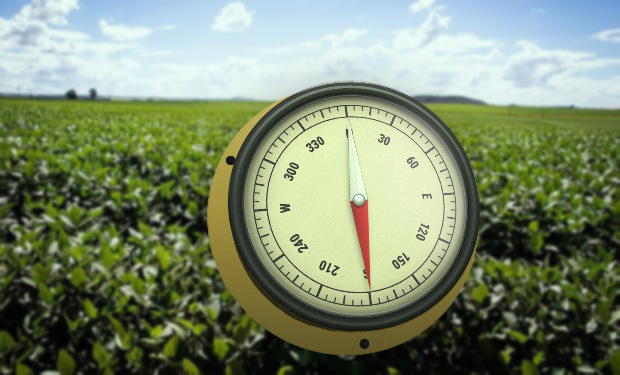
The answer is 180 °
